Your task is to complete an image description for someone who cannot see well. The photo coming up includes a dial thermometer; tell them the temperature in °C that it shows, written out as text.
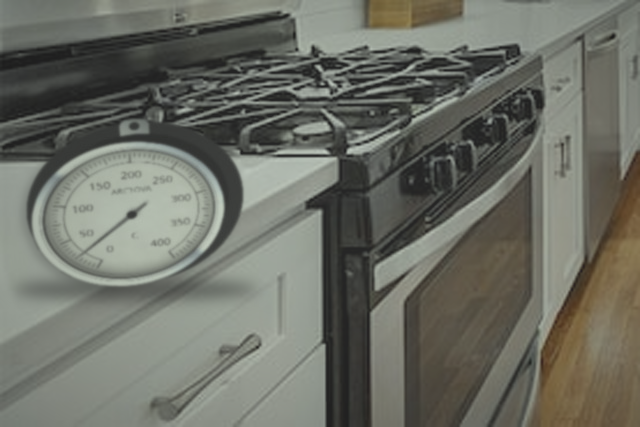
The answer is 25 °C
